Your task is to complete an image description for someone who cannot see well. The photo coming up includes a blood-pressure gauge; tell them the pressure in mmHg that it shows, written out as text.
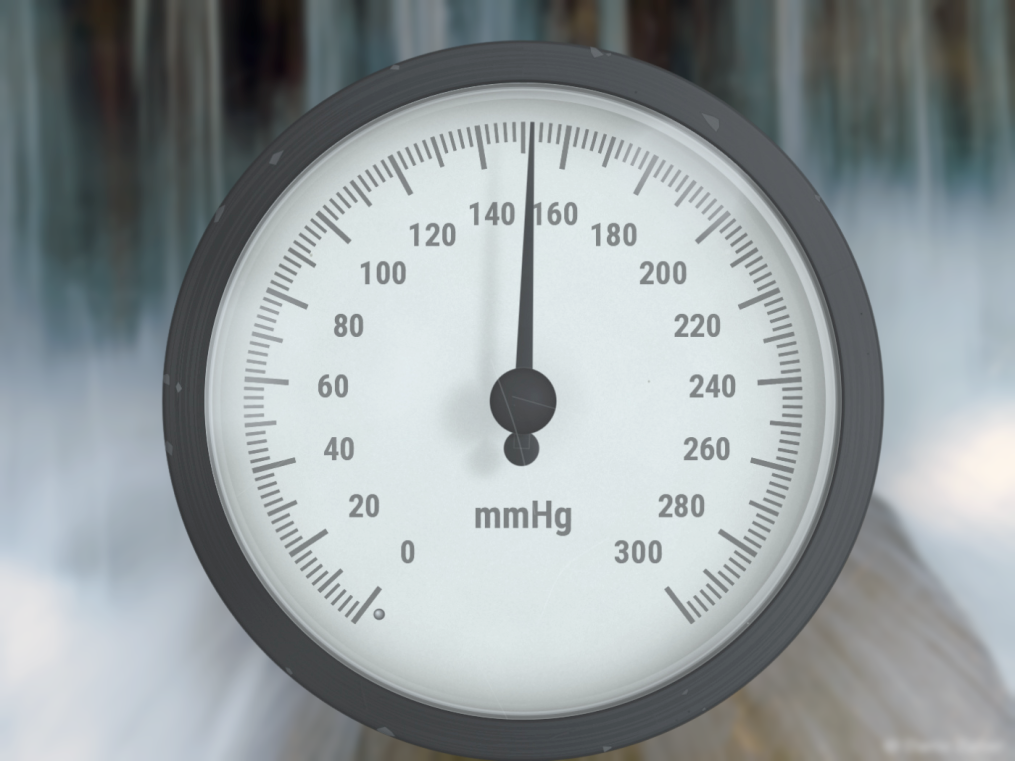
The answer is 152 mmHg
